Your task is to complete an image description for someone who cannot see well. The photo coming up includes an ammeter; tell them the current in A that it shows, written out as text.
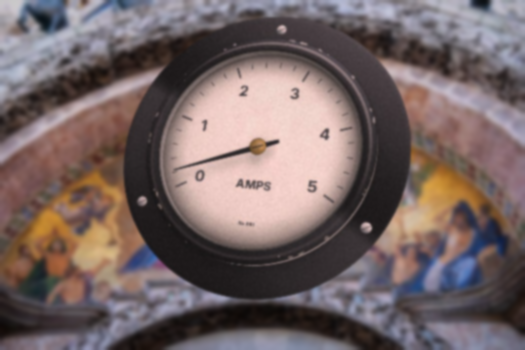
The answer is 0.2 A
